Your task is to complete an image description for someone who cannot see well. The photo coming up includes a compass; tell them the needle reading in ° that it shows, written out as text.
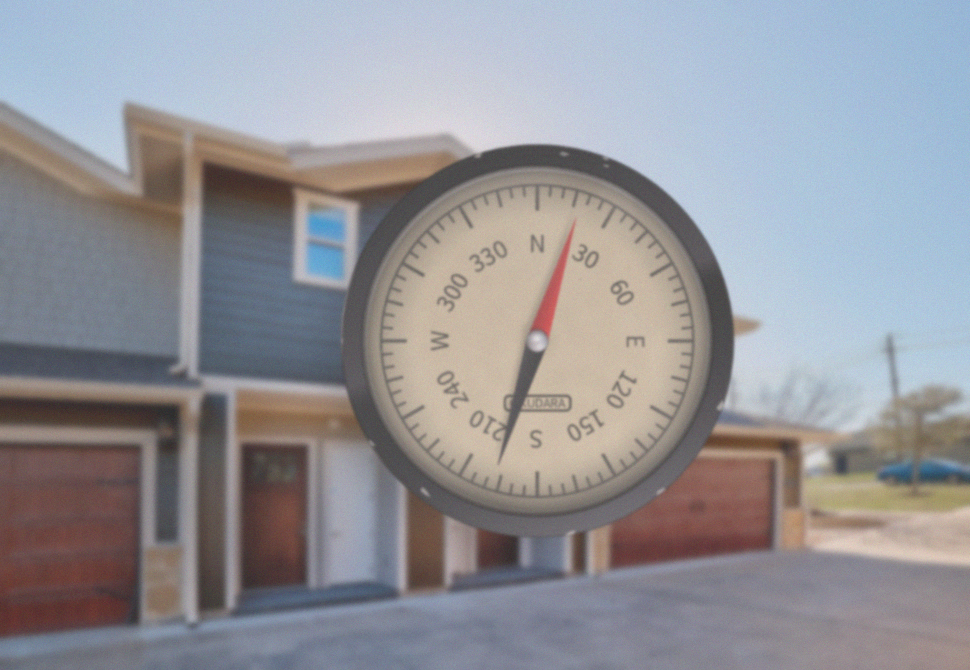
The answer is 17.5 °
